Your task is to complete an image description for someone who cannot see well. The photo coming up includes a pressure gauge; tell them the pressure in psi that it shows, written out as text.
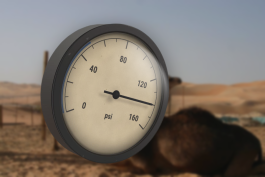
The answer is 140 psi
